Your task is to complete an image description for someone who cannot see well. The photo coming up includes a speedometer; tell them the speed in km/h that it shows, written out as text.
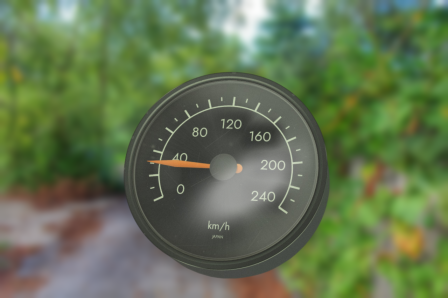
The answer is 30 km/h
